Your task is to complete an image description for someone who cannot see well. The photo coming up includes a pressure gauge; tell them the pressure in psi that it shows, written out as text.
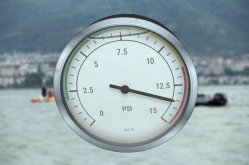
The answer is 13.5 psi
